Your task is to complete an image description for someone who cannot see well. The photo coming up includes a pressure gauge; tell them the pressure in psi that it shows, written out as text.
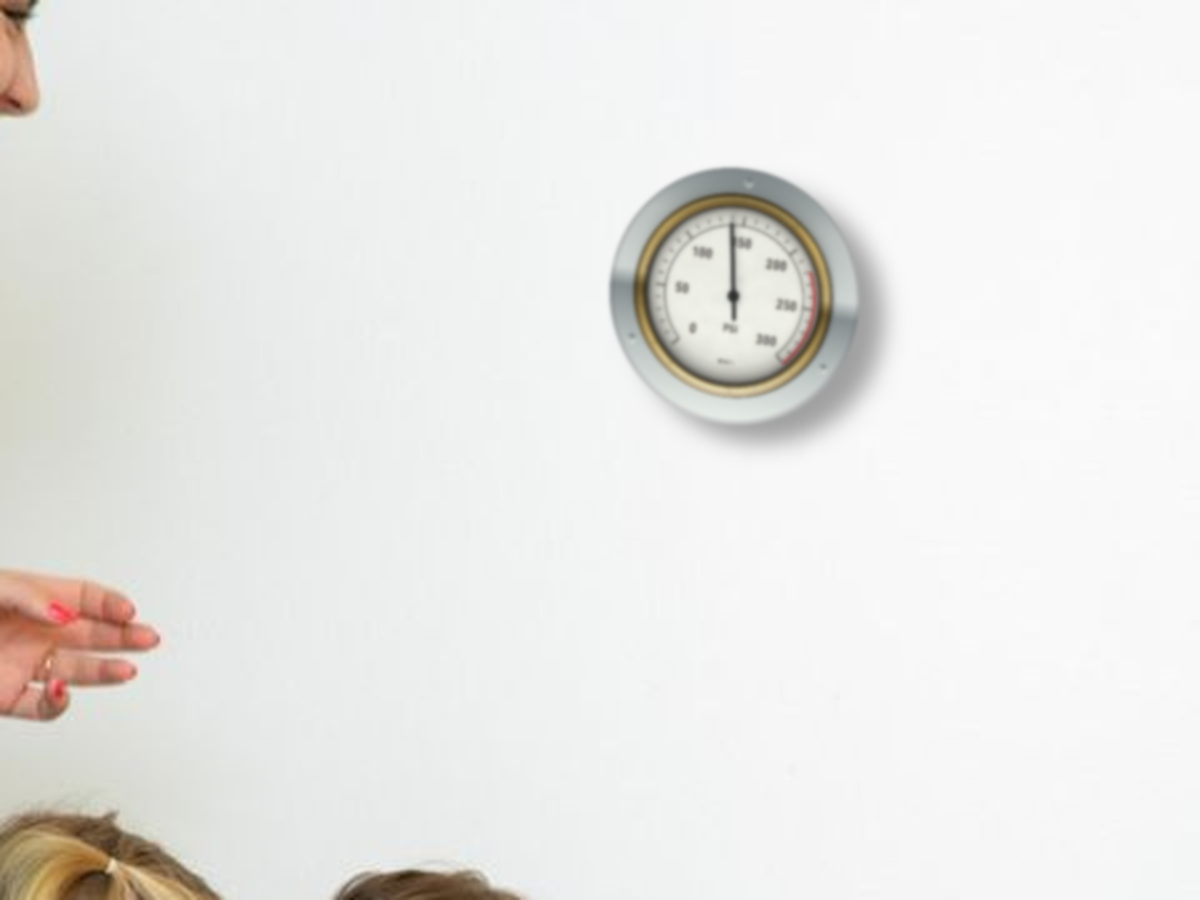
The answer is 140 psi
